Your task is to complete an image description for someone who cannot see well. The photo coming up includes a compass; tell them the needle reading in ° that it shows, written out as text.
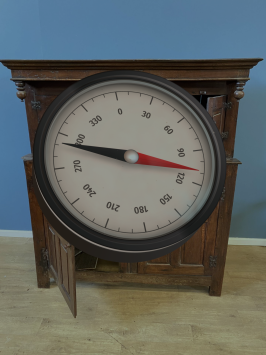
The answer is 110 °
